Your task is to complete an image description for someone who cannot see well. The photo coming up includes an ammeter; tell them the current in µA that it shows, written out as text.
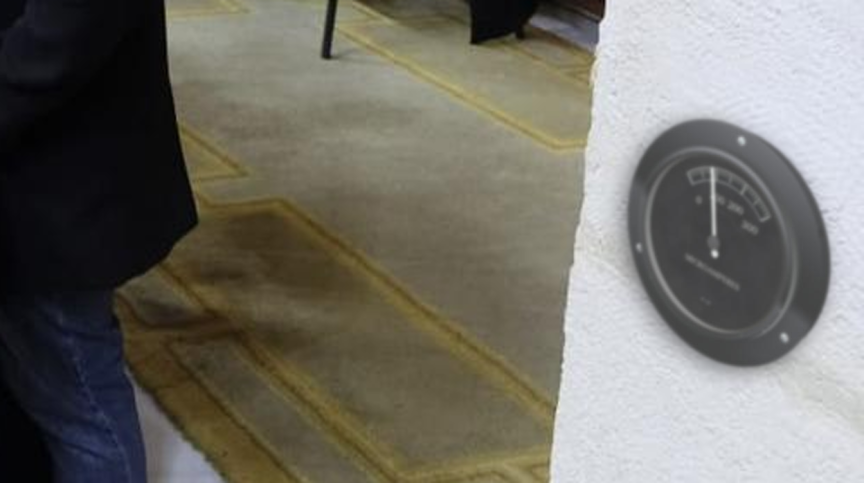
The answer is 100 µA
